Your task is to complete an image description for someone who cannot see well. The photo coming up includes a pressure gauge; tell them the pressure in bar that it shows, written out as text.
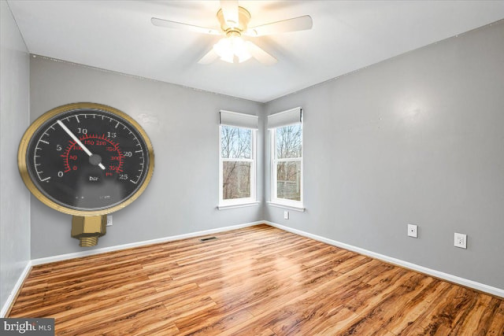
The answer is 8 bar
